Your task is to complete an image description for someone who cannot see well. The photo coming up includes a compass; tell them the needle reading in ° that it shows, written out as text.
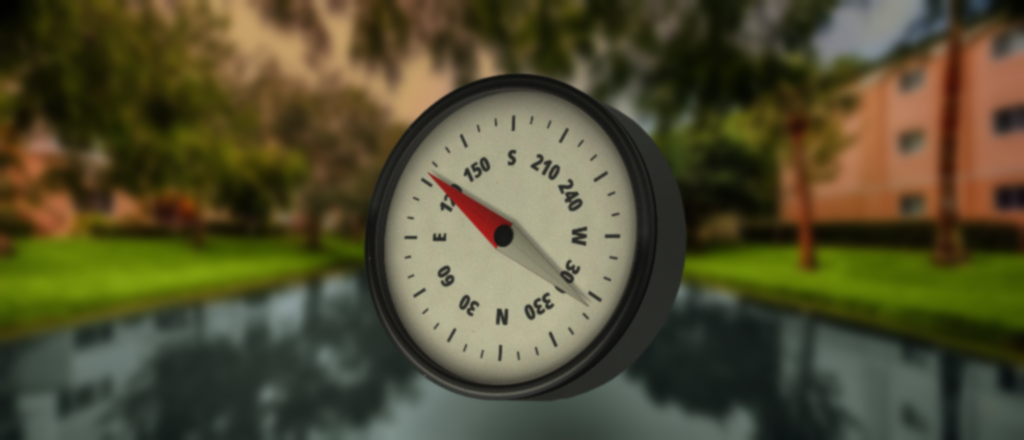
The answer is 125 °
